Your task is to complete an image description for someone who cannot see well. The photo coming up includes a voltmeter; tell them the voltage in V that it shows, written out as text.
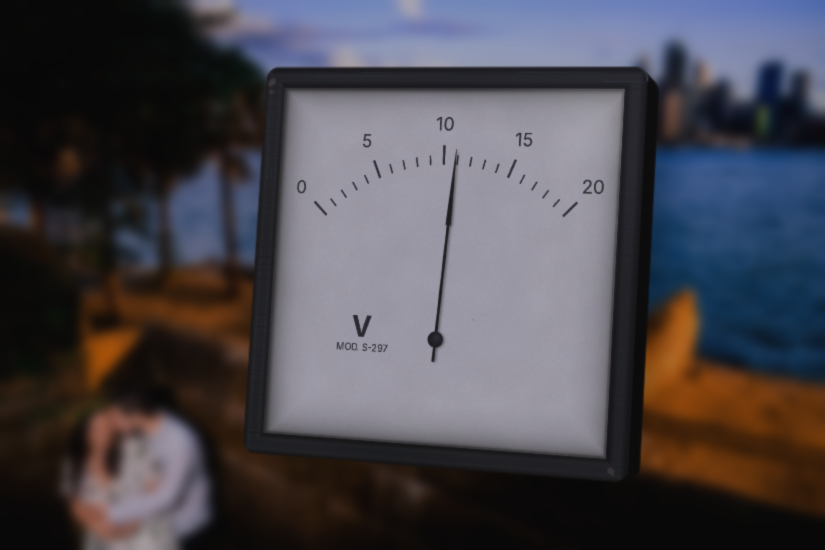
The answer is 11 V
